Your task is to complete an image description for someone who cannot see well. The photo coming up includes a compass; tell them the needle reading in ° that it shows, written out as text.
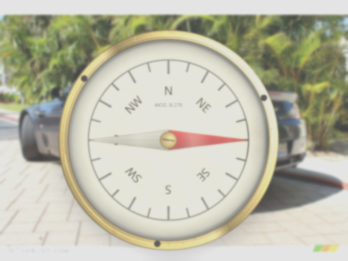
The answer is 90 °
